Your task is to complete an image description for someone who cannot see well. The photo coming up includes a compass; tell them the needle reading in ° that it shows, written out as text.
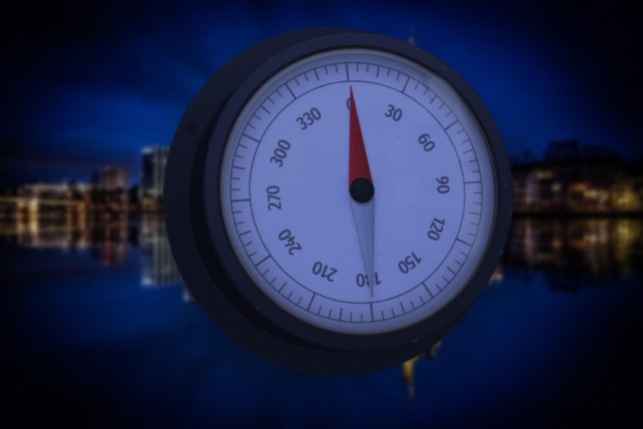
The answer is 0 °
